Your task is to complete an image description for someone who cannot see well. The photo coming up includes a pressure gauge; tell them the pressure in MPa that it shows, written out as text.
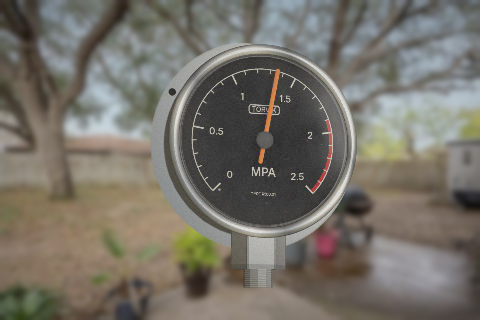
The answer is 1.35 MPa
